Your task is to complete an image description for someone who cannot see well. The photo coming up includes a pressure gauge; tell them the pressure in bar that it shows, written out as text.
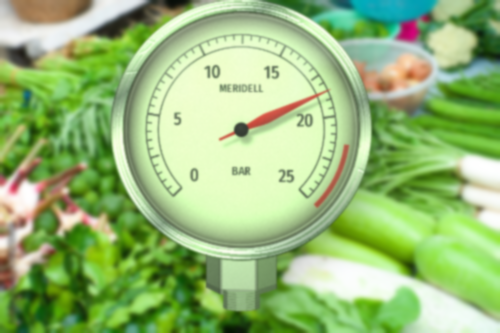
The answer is 18.5 bar
